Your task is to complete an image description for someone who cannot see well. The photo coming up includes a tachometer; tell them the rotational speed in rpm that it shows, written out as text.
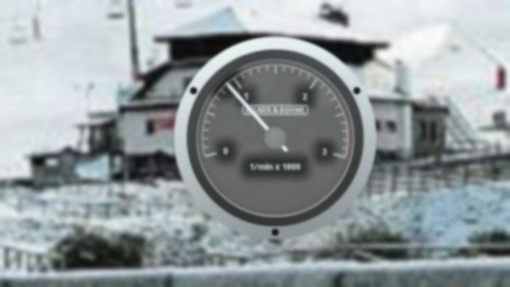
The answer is 900 rpm
